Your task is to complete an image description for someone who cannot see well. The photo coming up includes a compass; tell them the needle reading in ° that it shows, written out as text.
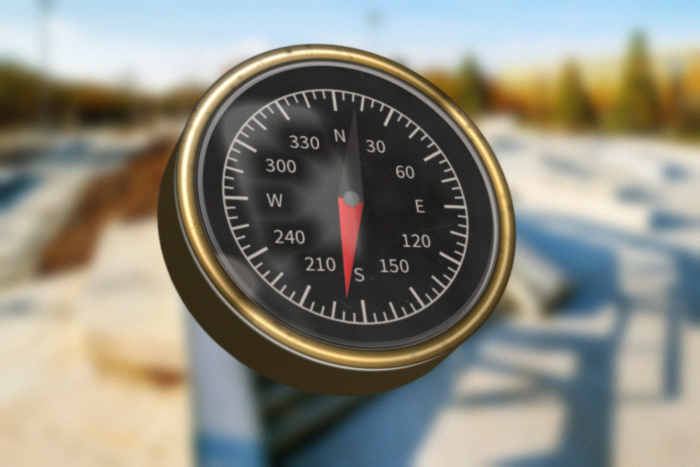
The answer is 190 °
